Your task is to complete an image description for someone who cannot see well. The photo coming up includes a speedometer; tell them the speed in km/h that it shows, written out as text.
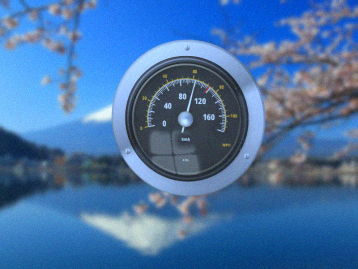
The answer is 100 km/h
